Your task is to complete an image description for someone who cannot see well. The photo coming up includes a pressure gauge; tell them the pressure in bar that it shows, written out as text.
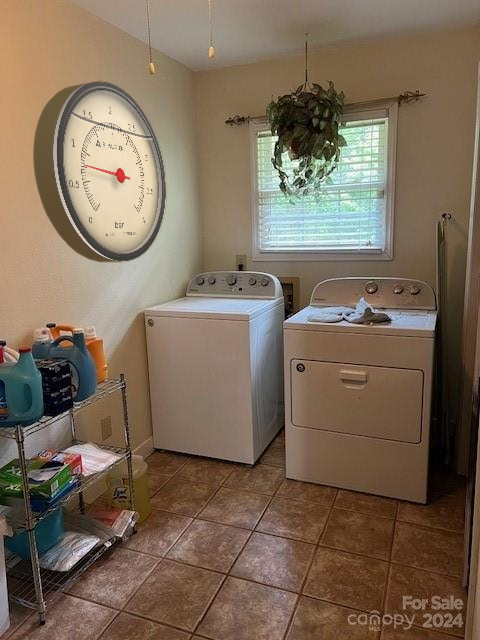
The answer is 0.75 bar
